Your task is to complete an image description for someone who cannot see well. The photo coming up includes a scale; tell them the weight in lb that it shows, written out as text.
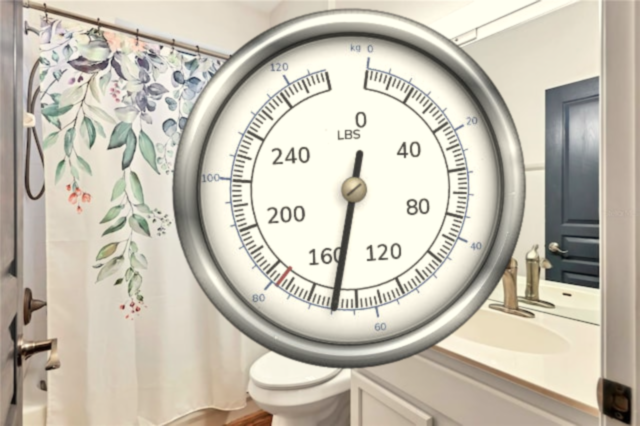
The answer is 150 lb
